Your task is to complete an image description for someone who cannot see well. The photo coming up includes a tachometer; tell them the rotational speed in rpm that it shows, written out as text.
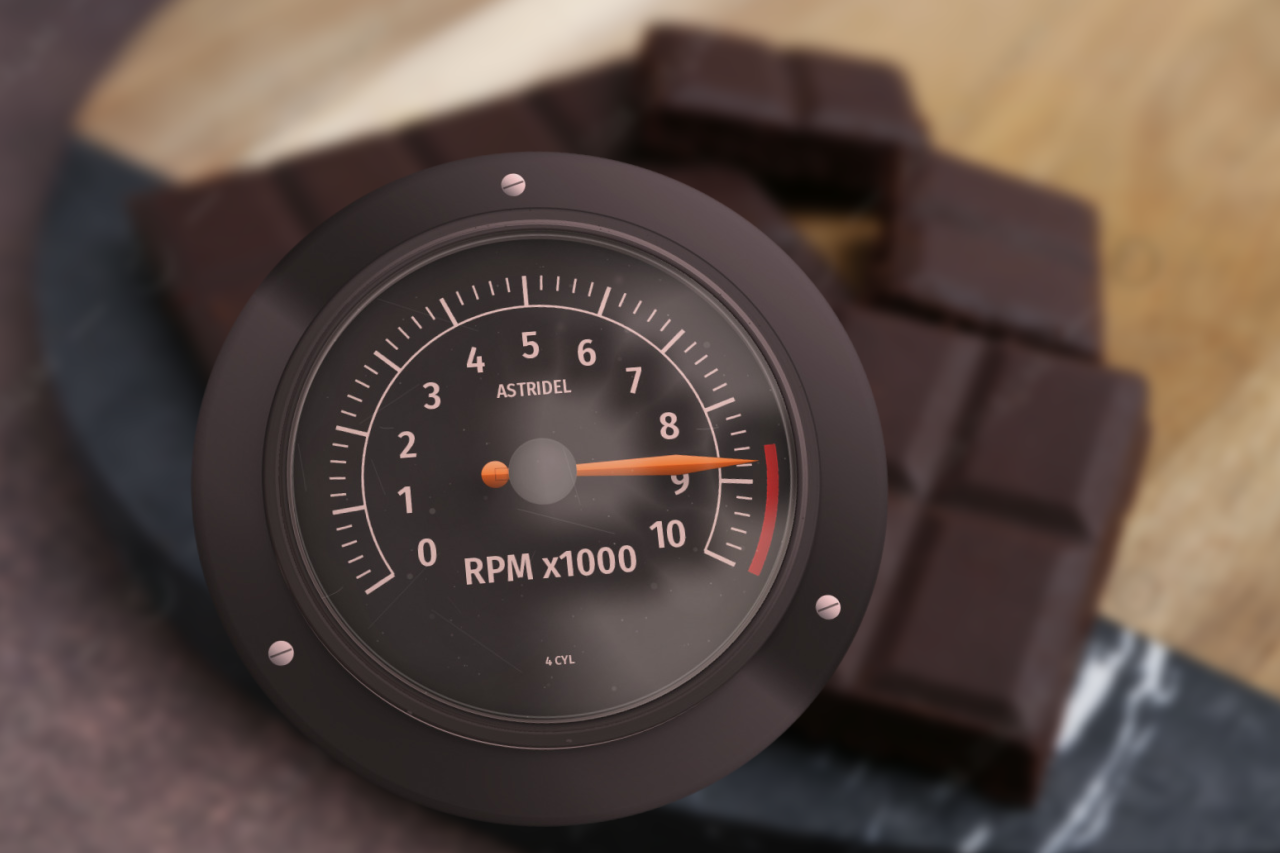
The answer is 8800 rpm
